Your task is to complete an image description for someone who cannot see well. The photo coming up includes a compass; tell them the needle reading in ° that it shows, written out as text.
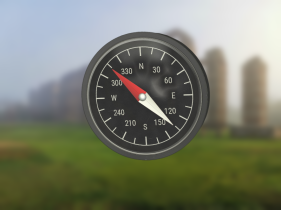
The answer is 315 °
